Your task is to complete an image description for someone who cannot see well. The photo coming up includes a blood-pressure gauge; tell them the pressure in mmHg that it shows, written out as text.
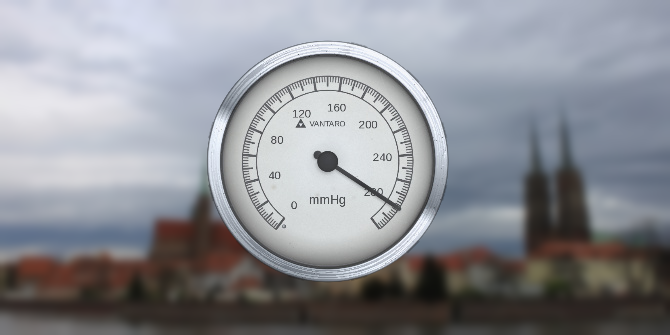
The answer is 280 mmHg
